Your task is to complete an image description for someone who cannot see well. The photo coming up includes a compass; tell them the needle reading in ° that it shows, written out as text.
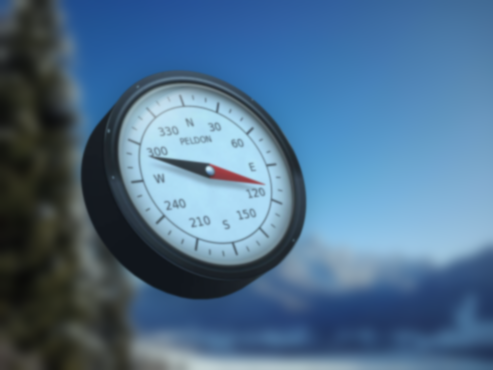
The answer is 110 °
